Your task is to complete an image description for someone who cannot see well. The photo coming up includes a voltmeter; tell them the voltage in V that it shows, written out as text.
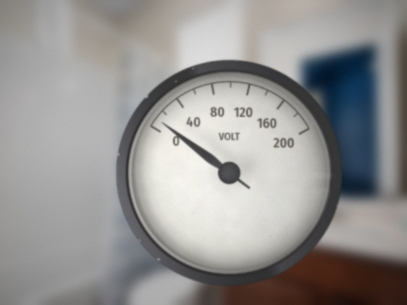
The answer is 10 V
